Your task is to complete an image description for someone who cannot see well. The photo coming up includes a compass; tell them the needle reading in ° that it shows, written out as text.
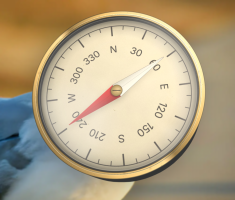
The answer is 240 °
